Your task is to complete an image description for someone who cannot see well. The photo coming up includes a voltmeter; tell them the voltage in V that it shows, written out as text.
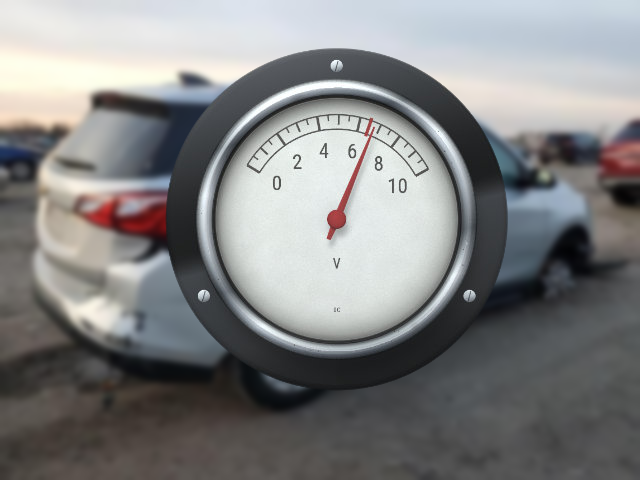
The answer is 6.75 V
